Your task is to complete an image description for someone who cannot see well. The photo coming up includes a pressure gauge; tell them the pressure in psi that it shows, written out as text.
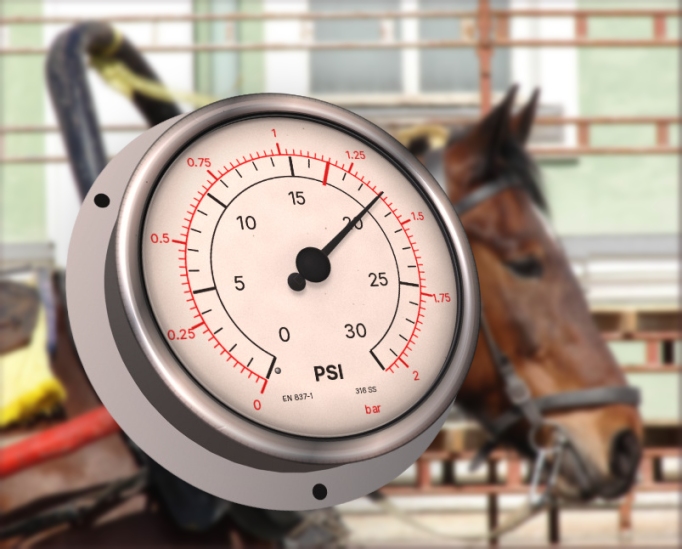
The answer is 20 psi
